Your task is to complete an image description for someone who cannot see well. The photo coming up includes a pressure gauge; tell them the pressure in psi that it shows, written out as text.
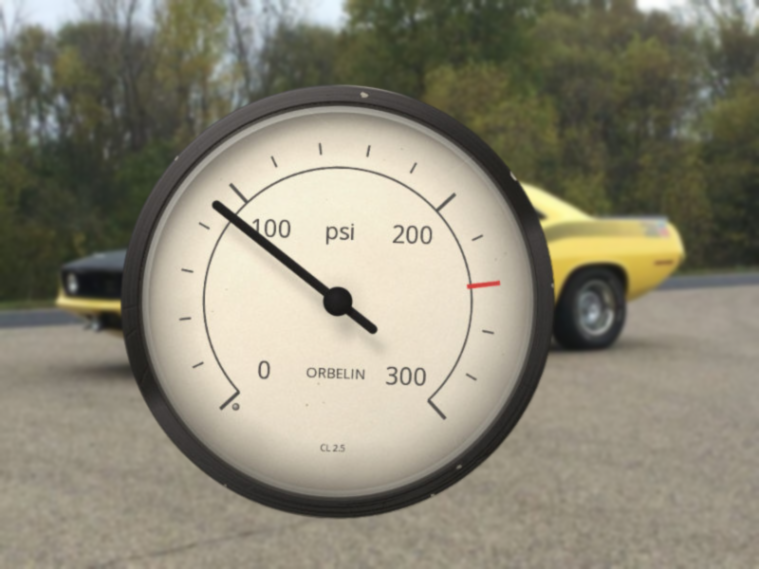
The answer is 90 psi
